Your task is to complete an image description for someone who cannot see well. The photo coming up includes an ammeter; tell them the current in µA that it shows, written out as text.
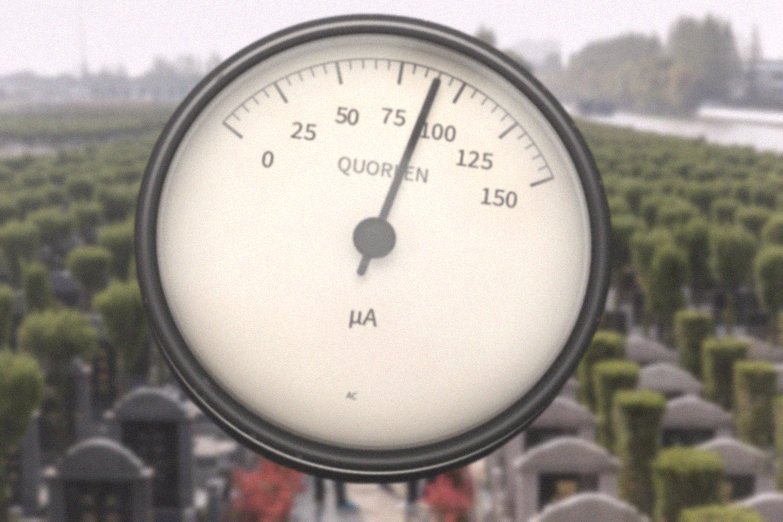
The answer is 90 µA
